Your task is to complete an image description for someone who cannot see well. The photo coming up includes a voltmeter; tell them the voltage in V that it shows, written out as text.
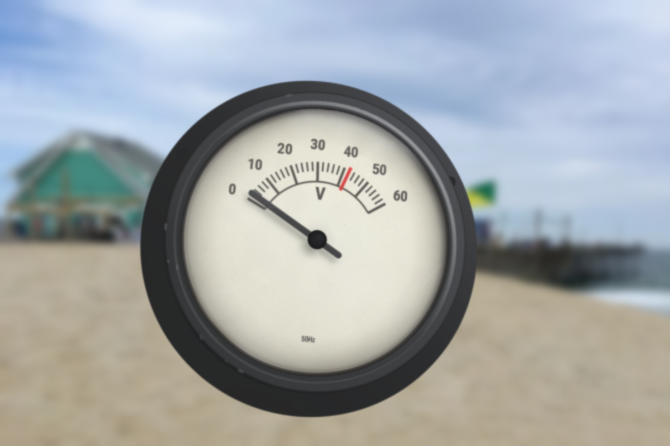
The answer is 2 V
